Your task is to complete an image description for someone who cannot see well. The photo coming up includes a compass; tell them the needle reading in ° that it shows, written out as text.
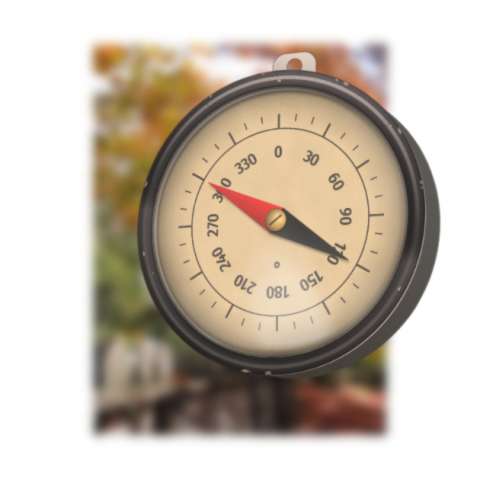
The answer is 300 °
